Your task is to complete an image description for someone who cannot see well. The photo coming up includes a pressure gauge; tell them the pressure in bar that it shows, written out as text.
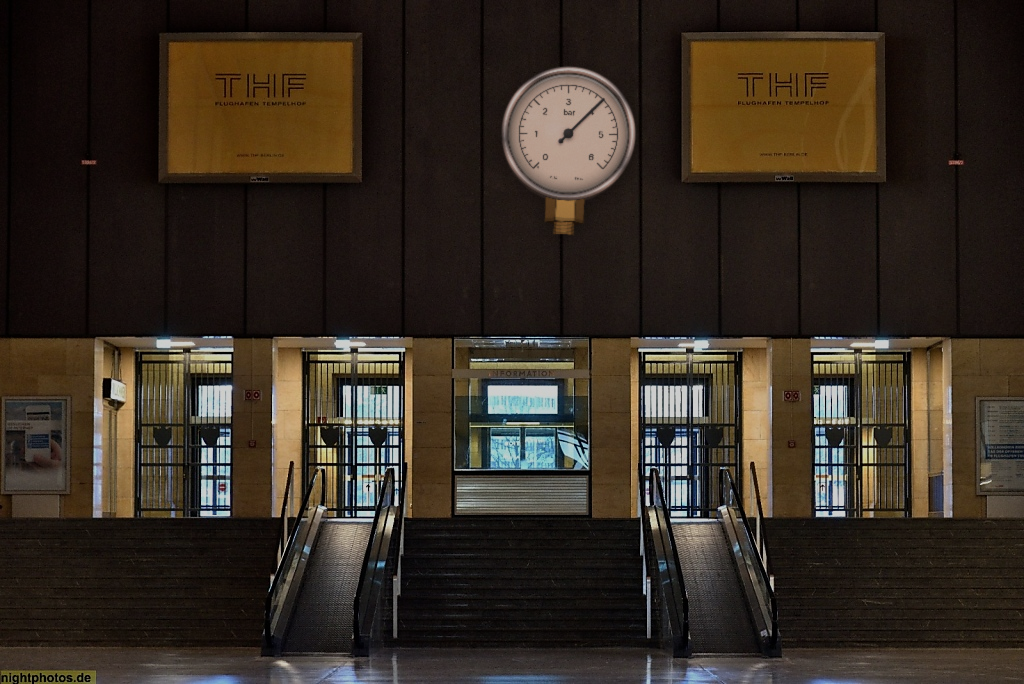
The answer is 4 bar
